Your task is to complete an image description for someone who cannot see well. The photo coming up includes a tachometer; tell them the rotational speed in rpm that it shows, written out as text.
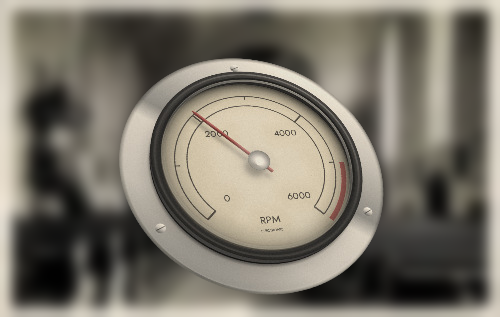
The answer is 2000 rpm
